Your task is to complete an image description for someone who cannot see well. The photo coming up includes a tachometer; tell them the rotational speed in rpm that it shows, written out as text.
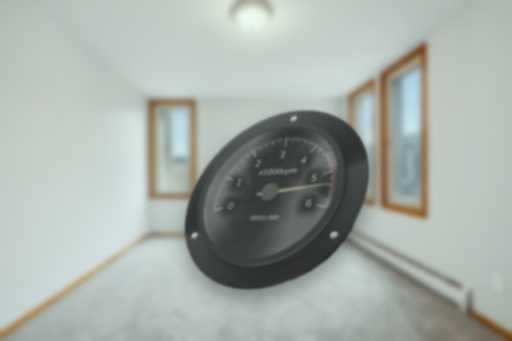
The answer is 5400 rpm
